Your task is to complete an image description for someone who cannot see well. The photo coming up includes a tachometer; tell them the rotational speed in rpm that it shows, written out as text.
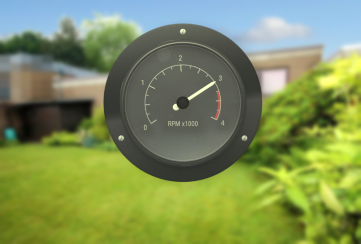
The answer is 3000 rpm
